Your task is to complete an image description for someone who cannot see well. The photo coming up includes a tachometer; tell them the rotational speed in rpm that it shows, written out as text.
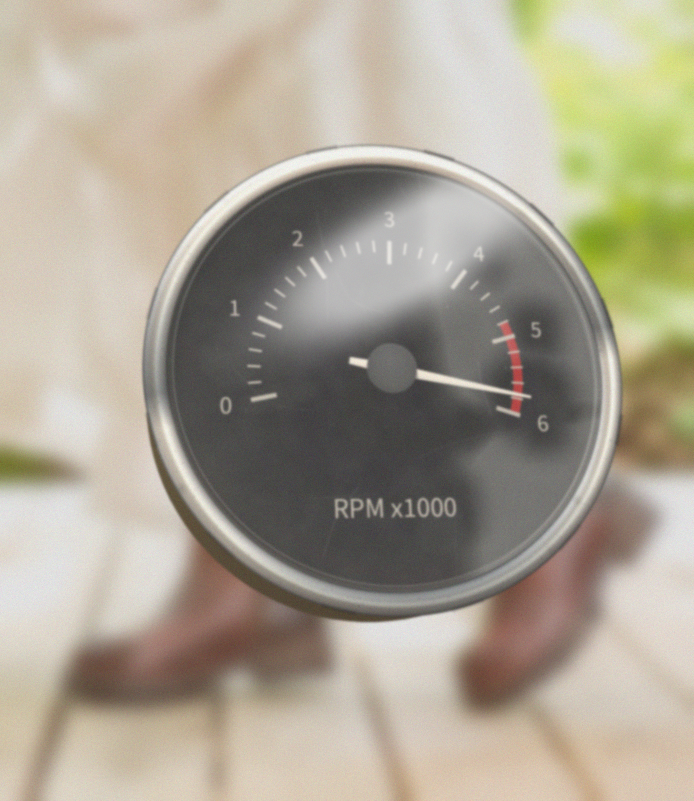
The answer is 5800 rpm
